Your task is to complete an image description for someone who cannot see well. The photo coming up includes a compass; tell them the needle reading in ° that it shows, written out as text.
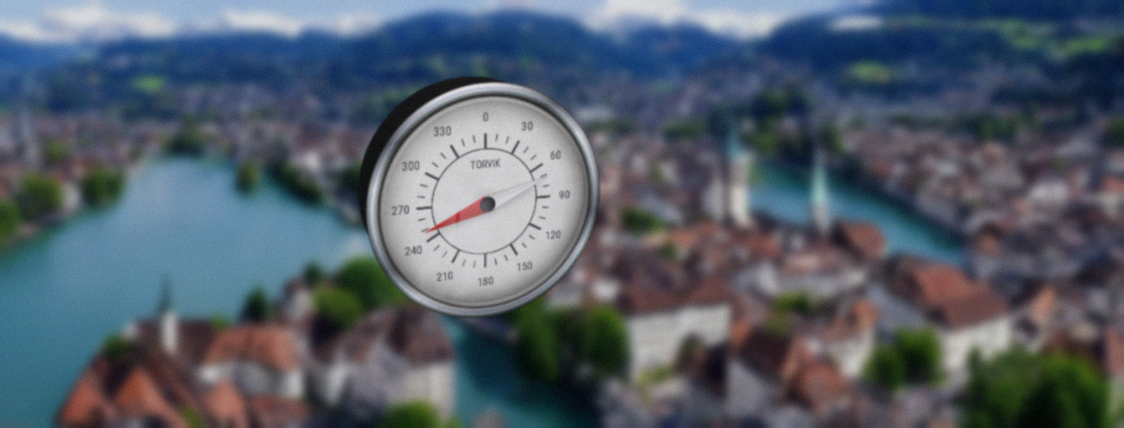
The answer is 250 °
